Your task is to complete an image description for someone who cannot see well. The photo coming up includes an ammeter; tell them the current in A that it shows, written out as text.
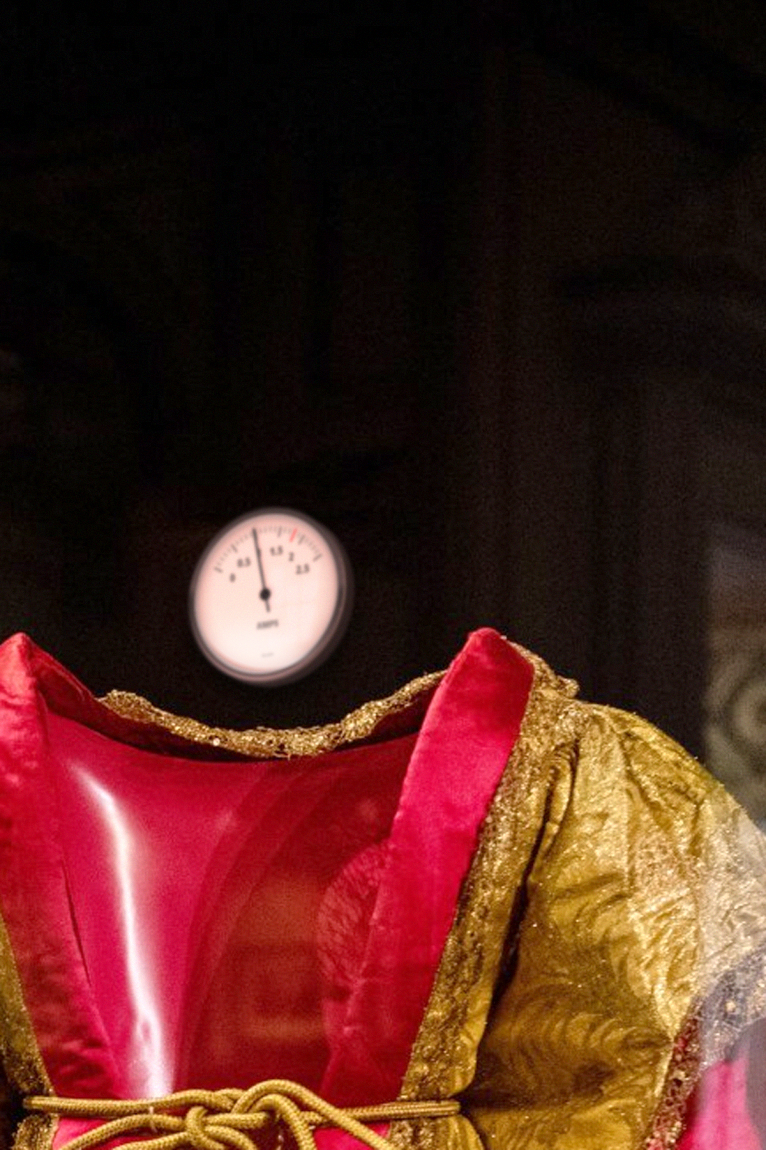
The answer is 1 A
